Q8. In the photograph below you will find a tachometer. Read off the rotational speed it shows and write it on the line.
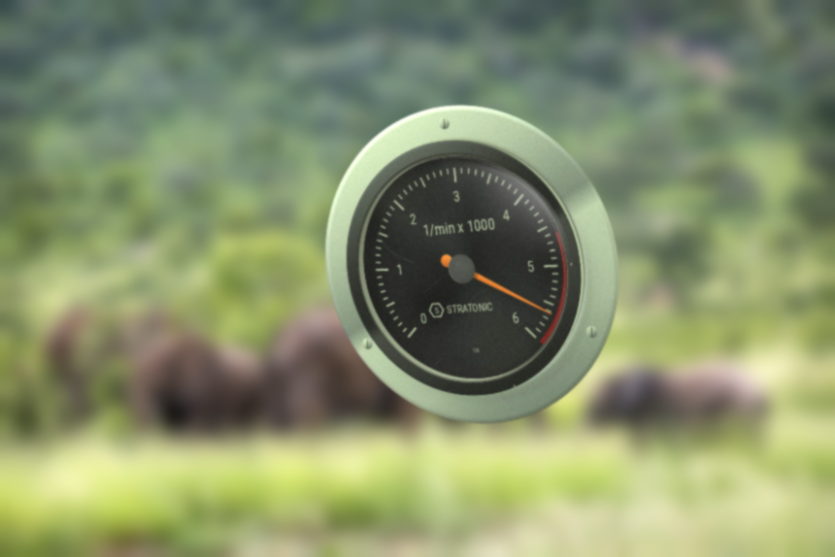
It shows 5600 rpm
